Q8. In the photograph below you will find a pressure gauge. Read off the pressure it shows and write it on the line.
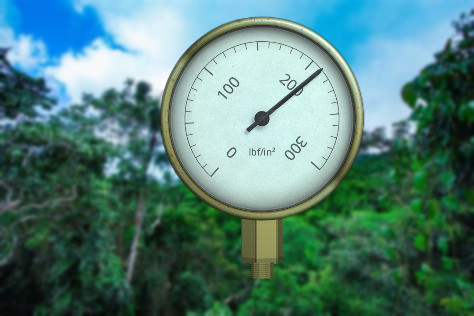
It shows 210 psi
